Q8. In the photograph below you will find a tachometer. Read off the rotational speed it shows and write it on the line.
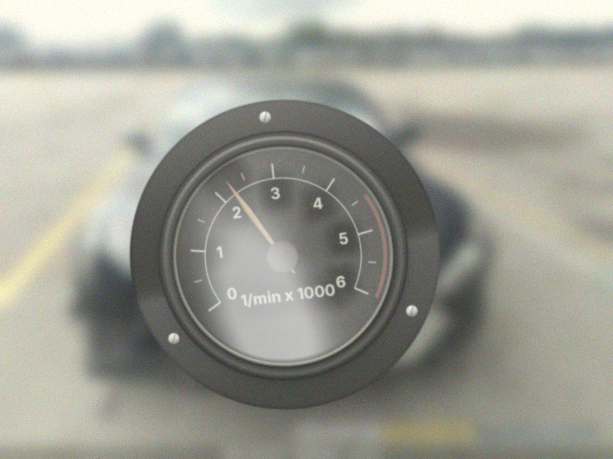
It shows 2250 rpm
